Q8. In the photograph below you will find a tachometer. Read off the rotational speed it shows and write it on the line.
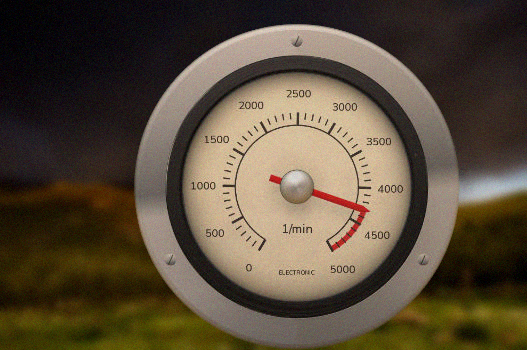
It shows 4300 rpm
